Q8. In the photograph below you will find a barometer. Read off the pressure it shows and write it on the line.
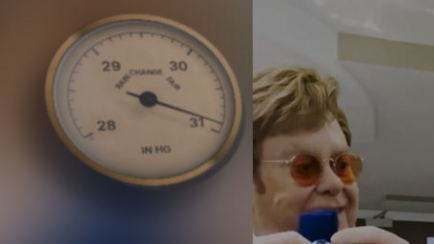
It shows 30.9 inHg
